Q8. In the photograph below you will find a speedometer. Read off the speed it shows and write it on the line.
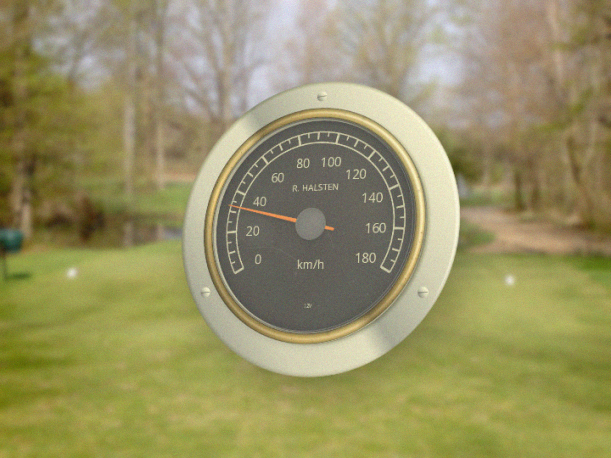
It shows 32.5 km/h
